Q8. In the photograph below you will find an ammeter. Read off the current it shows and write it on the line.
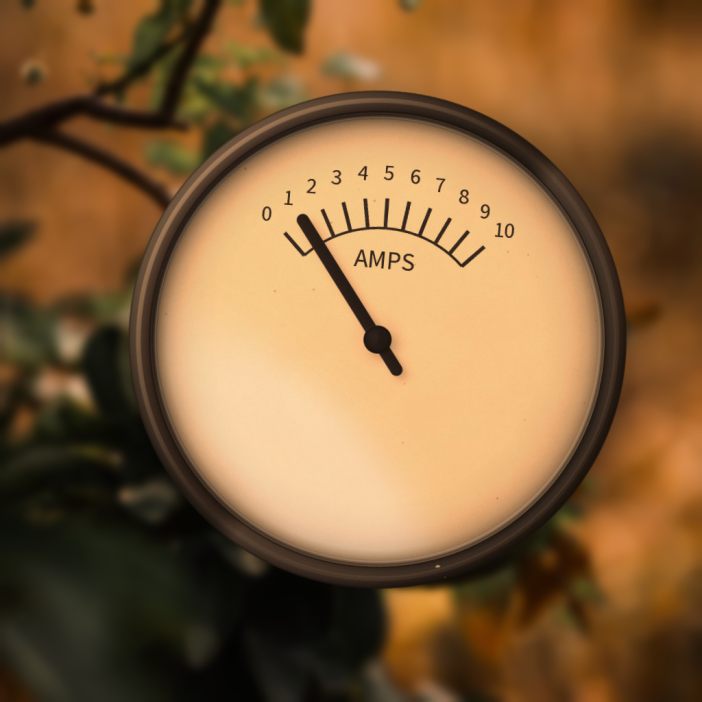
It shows 1 A
